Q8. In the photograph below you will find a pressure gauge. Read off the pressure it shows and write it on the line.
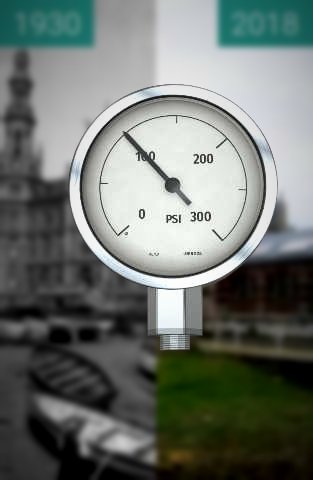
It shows 100 psi
